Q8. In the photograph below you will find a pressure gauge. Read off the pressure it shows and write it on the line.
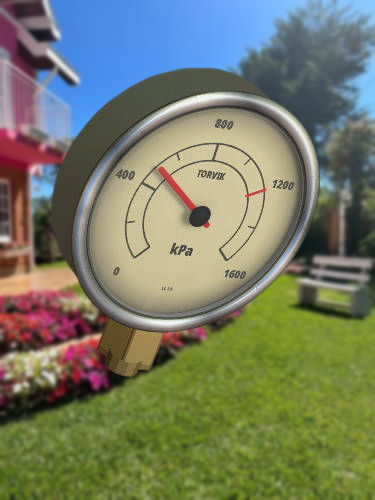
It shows 500 kPa
